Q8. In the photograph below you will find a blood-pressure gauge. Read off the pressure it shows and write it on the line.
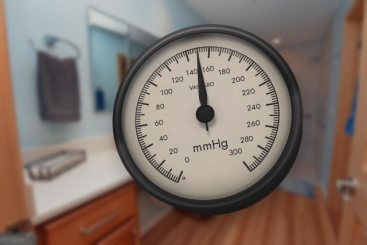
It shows 150 mmHg
